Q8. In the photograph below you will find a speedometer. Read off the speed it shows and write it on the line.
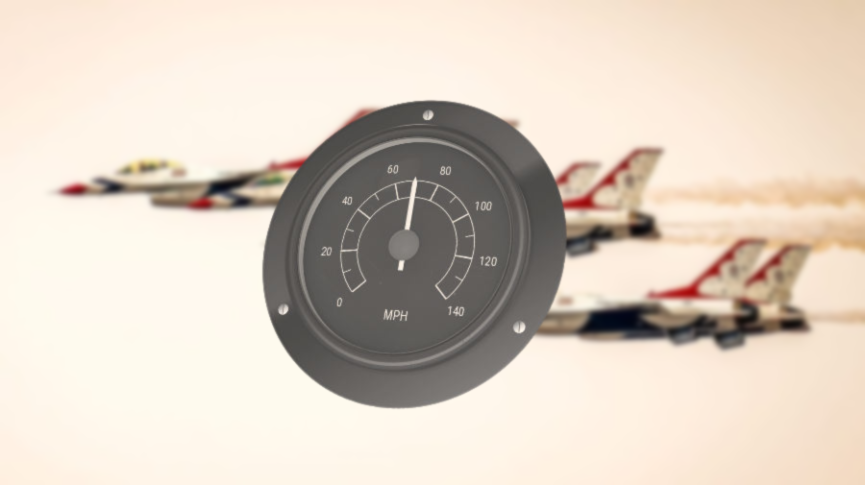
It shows 70 mph
